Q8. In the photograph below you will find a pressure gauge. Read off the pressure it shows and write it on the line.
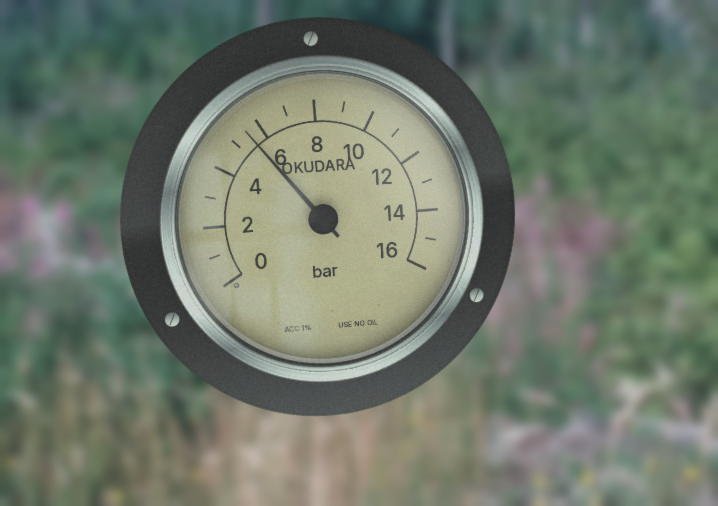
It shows 5.5 bar
